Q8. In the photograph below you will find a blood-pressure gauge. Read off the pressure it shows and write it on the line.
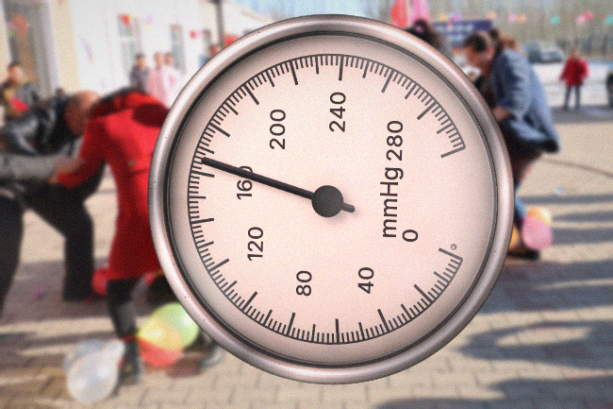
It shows 166 mmHg
